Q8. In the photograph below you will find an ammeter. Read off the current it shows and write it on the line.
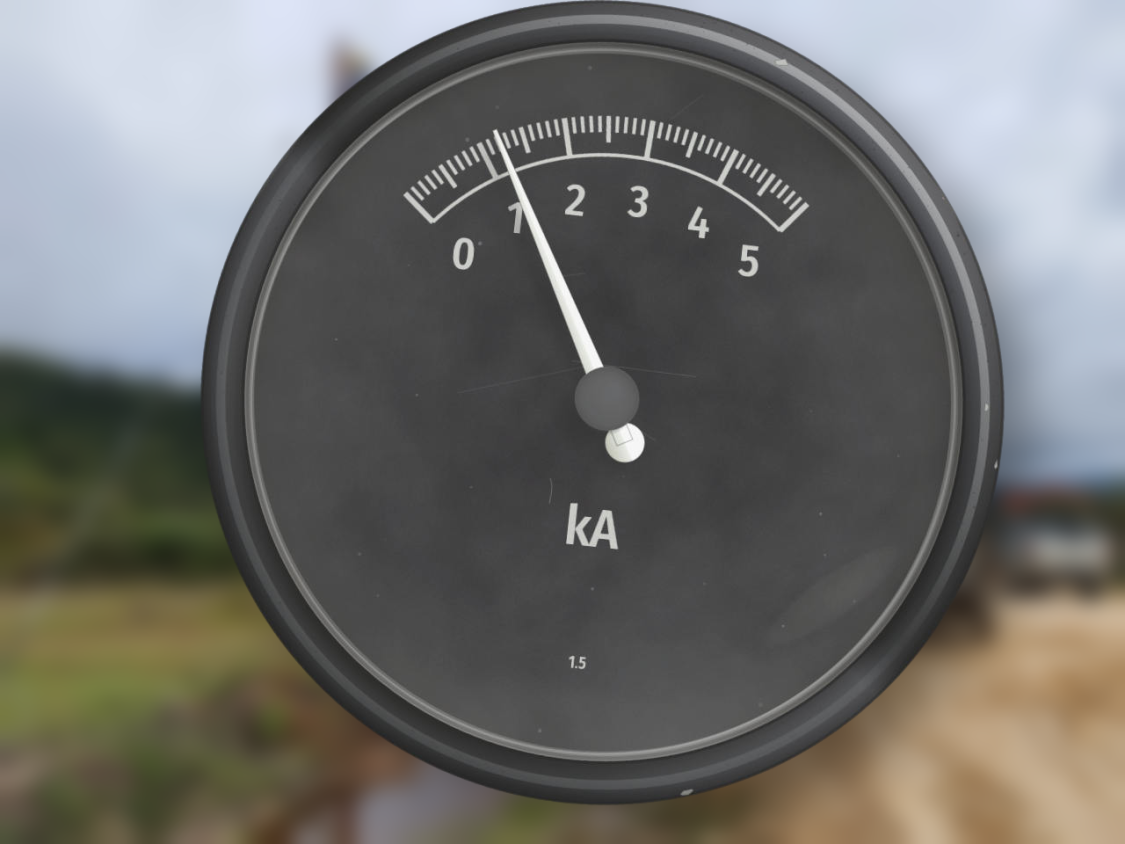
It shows 1.2 kA
